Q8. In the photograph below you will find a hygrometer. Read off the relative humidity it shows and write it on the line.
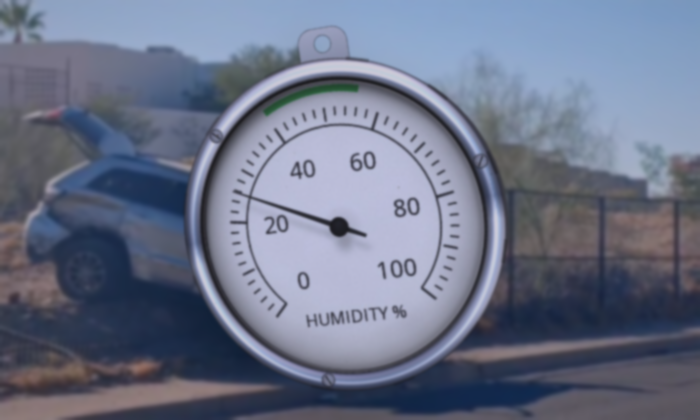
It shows 26 %
